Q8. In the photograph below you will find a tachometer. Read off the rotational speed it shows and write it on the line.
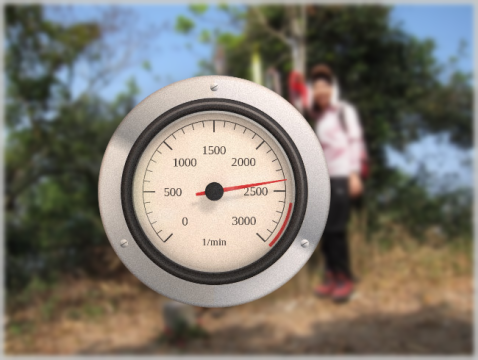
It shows 2400 rpm
